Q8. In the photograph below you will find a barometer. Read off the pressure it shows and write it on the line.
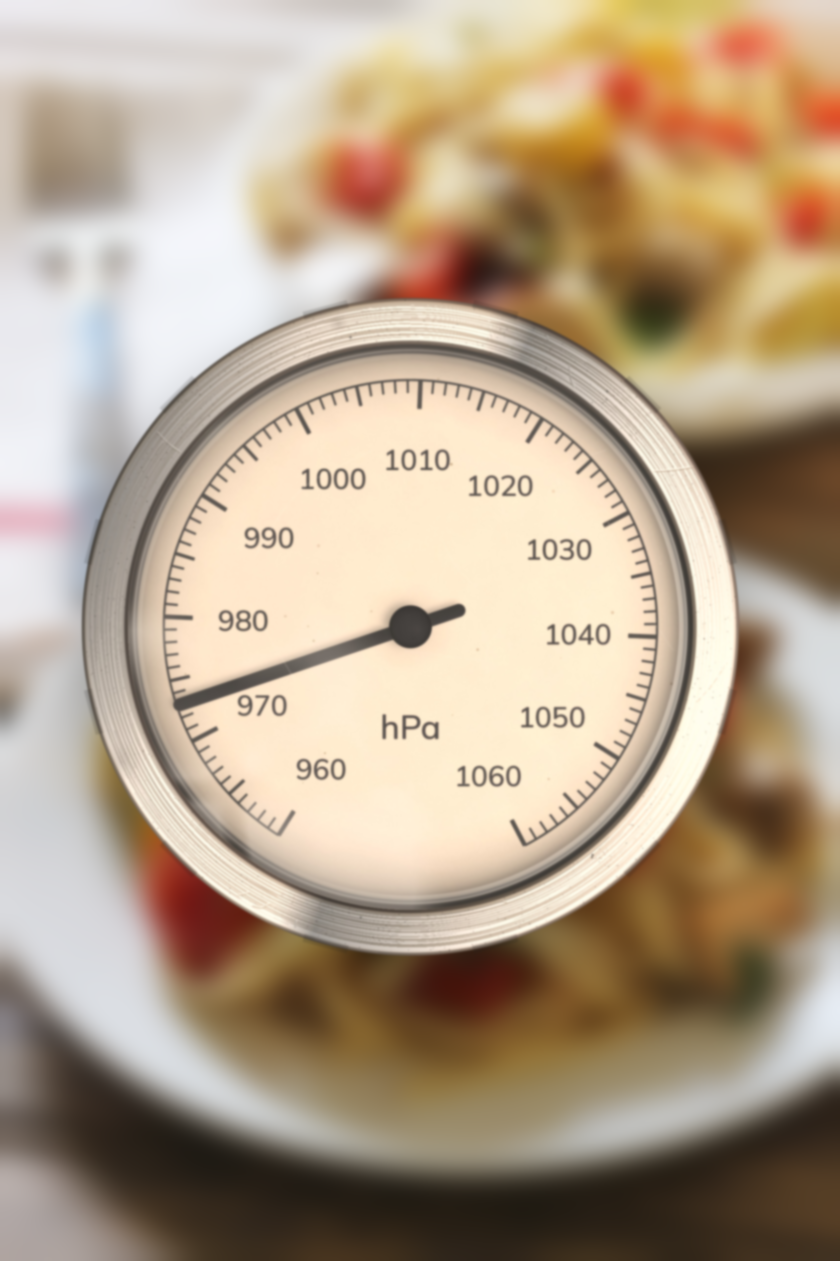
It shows 973 hPa
